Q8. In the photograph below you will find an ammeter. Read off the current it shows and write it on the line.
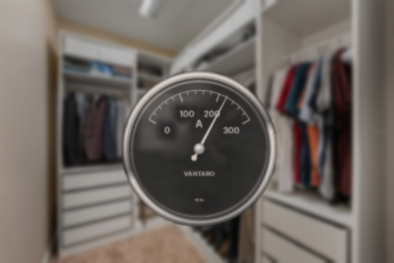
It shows 220 A
